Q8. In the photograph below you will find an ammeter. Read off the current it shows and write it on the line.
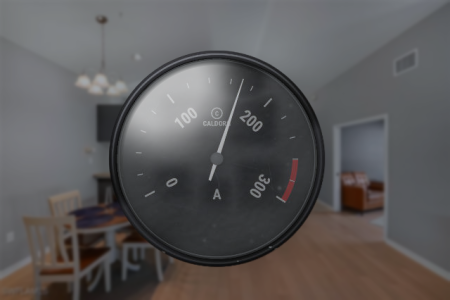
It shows 170 A
